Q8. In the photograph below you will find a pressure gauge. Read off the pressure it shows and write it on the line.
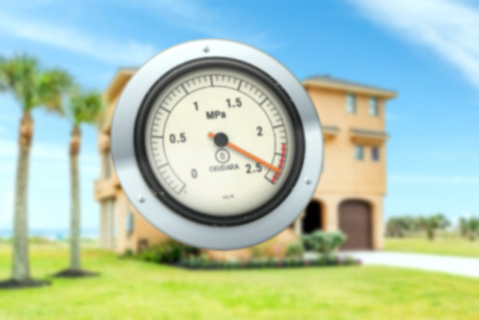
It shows 2.4 MPa
